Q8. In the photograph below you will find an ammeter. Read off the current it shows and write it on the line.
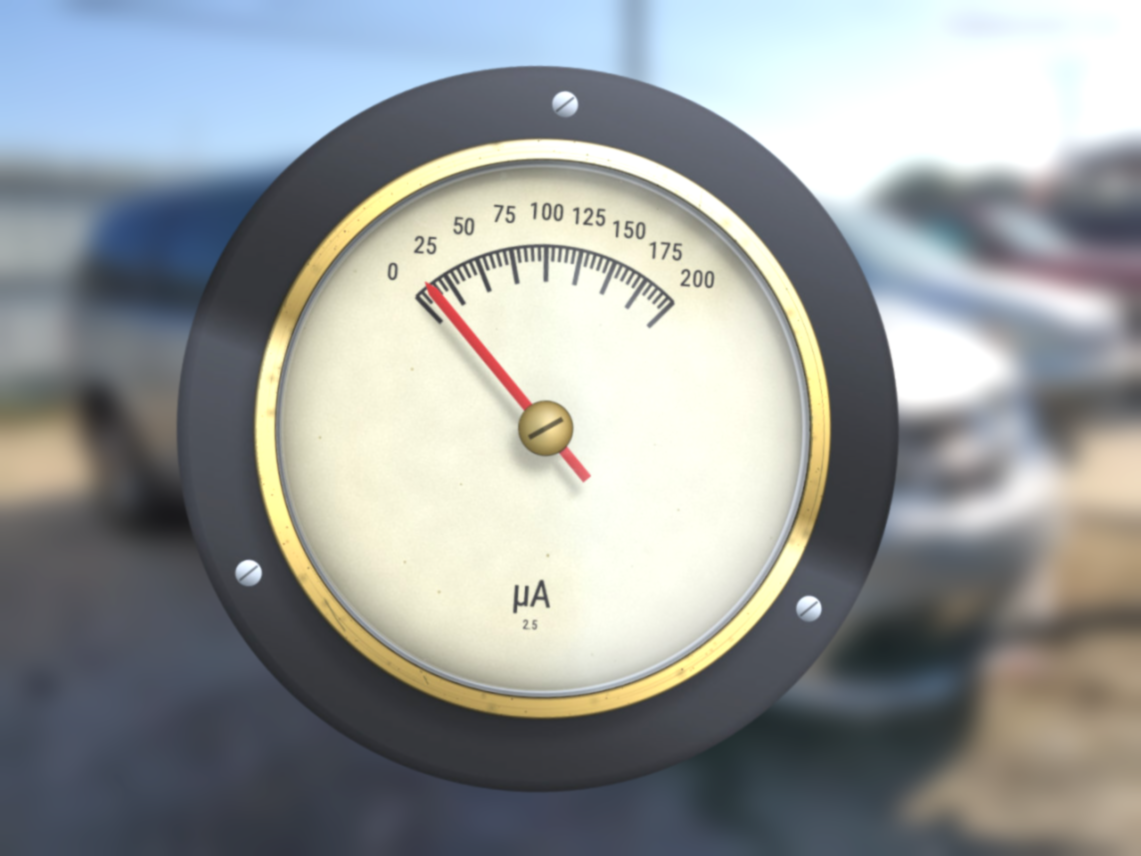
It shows 10 µA
